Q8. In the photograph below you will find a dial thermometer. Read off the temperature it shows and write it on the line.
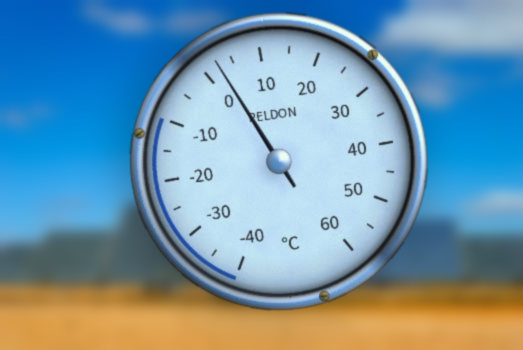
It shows 2.5 °C
